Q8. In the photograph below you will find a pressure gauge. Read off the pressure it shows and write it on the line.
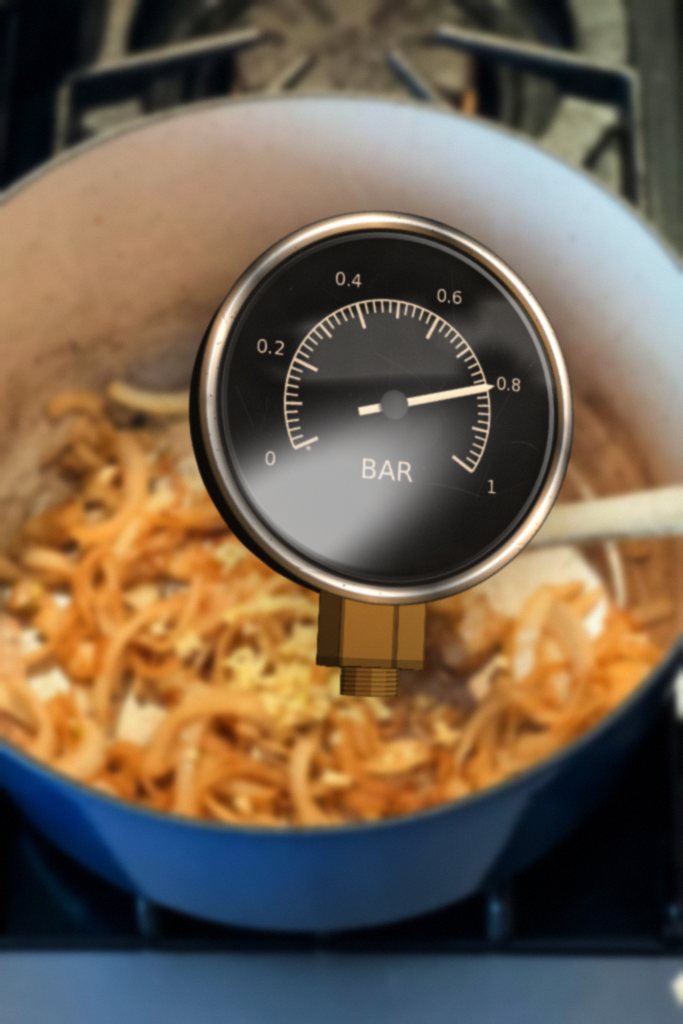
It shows 0.8 bar
